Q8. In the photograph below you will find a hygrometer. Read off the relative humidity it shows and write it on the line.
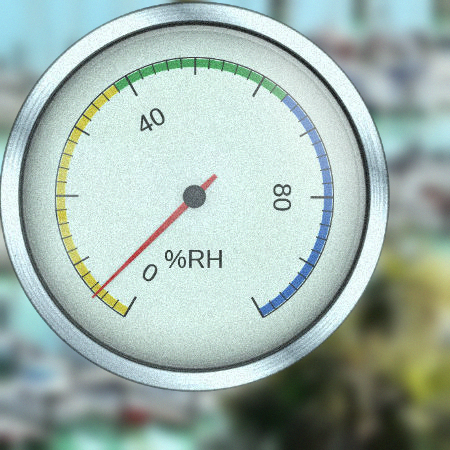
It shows 5 %
